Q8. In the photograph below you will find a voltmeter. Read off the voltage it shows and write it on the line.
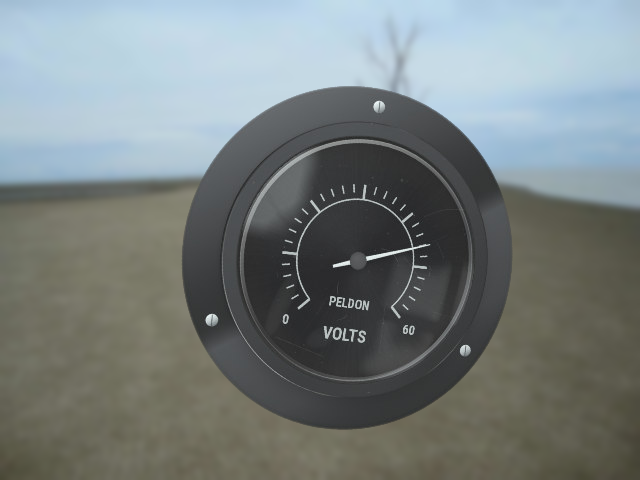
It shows 46 V
